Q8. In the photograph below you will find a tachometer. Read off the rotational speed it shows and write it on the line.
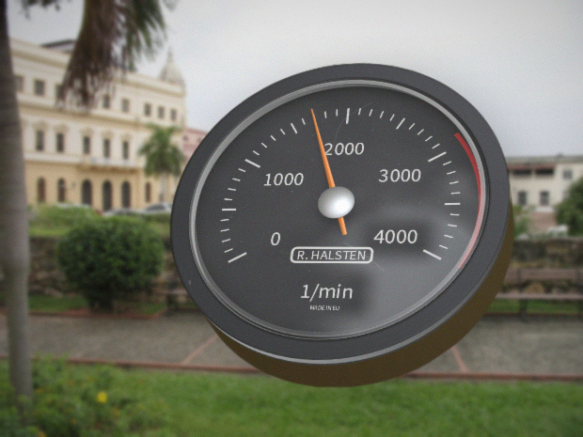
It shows 1700 rpm
